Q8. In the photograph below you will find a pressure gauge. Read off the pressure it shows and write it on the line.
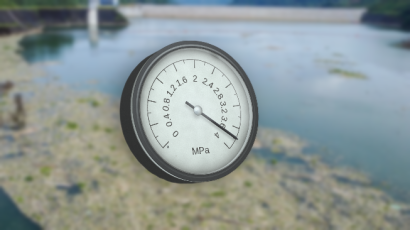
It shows 3.8 MPa
